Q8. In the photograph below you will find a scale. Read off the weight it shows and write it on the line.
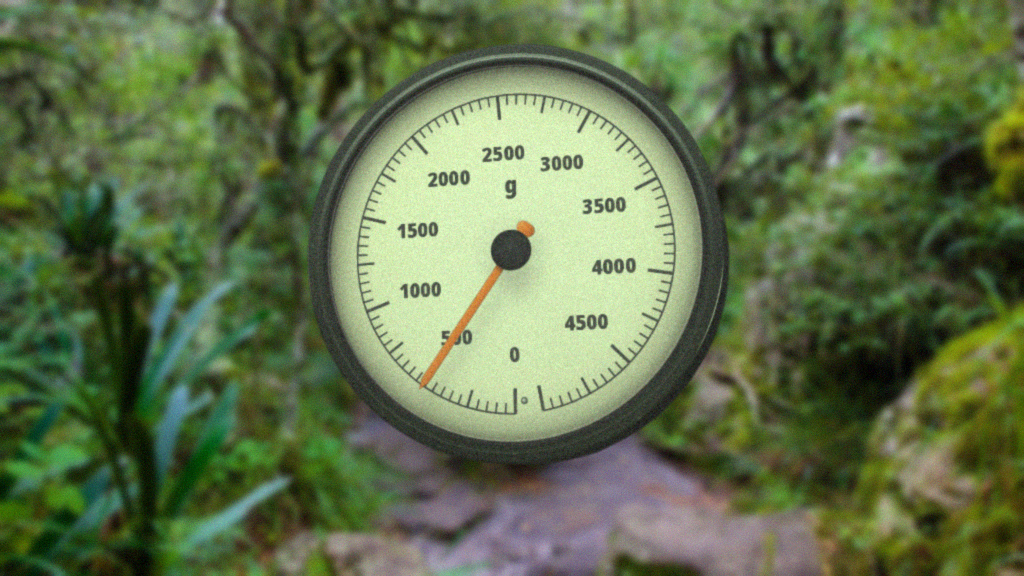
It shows 500 g
